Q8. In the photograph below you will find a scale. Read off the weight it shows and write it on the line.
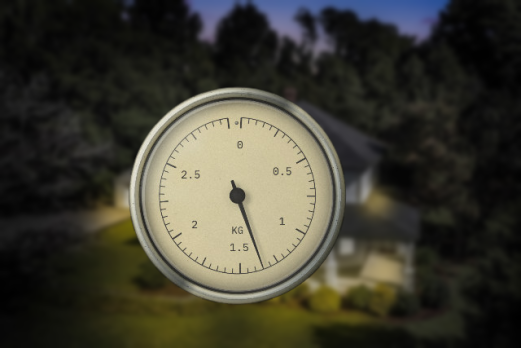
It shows 1.35 kg
